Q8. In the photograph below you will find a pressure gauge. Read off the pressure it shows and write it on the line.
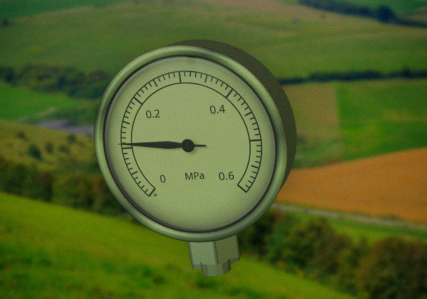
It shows 0.11 MPa
